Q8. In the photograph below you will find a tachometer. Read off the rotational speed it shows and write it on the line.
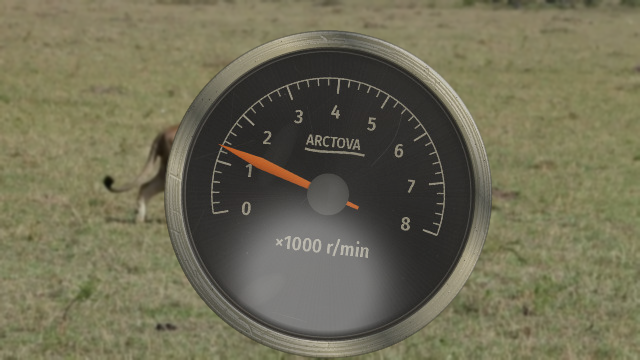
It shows 1300 rpm
